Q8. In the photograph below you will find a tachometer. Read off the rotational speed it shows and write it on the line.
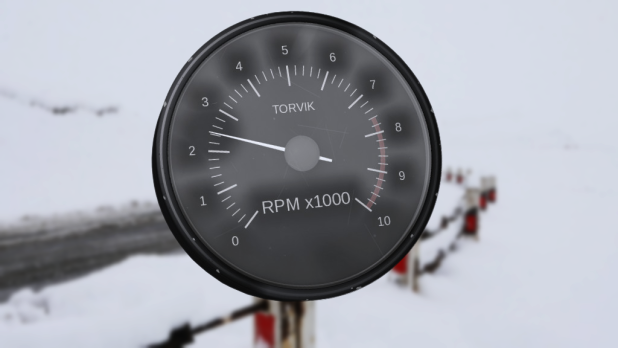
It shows 2400 rpm
